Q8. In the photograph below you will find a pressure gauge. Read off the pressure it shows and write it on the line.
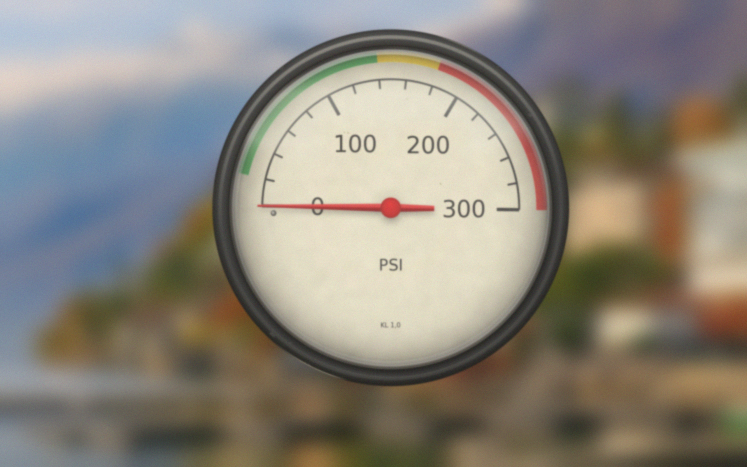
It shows 0 psi
